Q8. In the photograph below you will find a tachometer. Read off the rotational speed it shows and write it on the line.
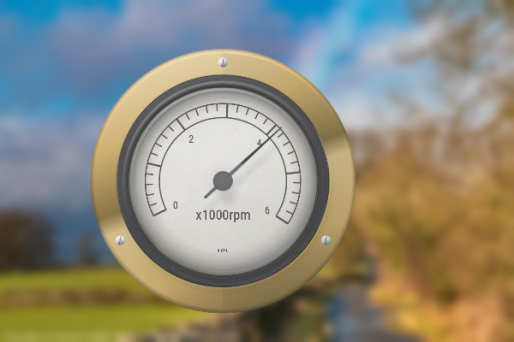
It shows 4100 rpm
